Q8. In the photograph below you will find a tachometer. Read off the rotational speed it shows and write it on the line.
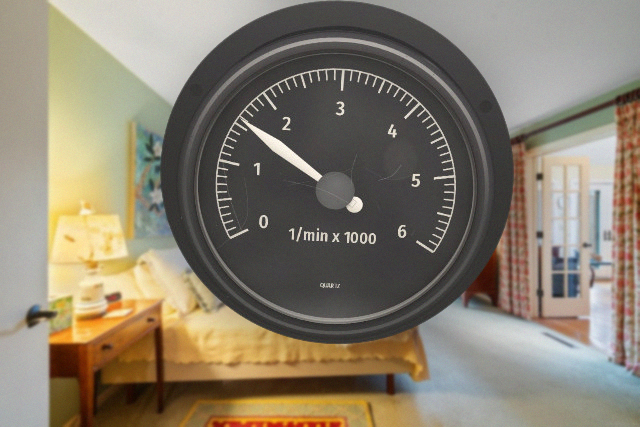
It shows 1600 rpm
